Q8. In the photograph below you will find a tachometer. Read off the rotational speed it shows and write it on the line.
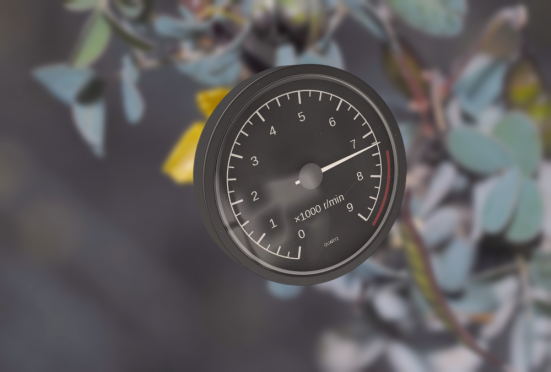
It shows 7250 rpm
